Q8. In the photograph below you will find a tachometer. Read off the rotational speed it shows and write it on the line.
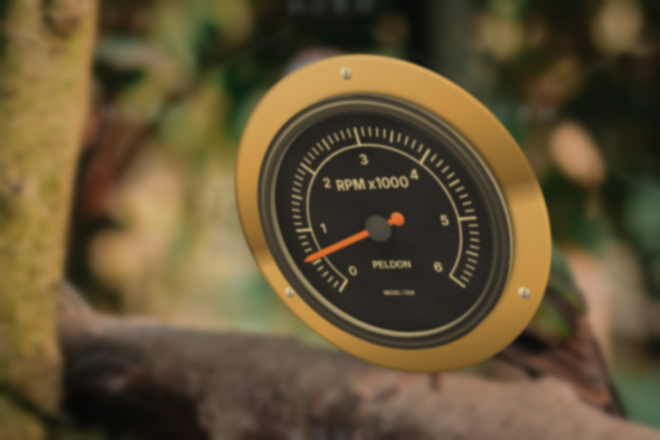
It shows 600 rpm
